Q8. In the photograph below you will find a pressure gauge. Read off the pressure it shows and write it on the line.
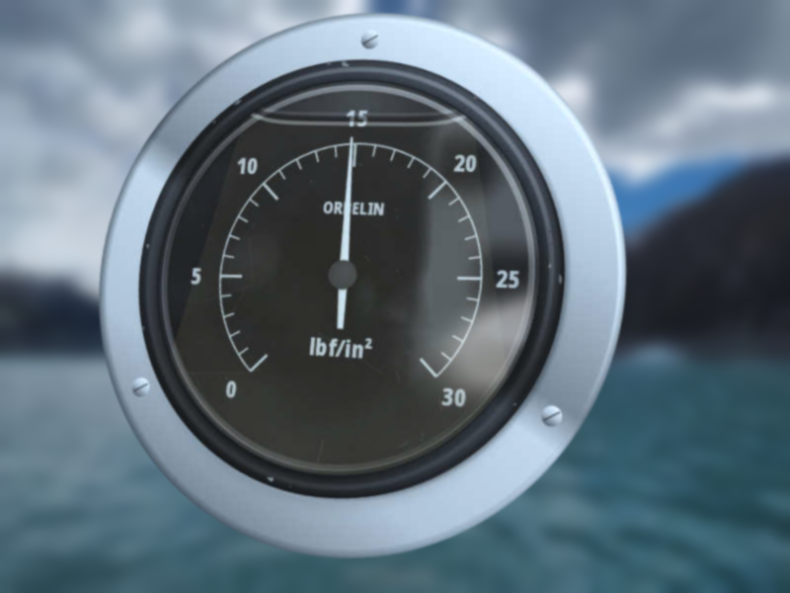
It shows 15 psi
